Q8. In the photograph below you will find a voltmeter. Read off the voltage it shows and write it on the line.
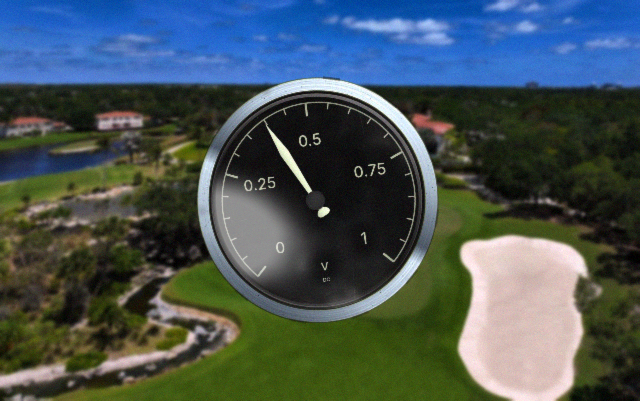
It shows 0.4 V
